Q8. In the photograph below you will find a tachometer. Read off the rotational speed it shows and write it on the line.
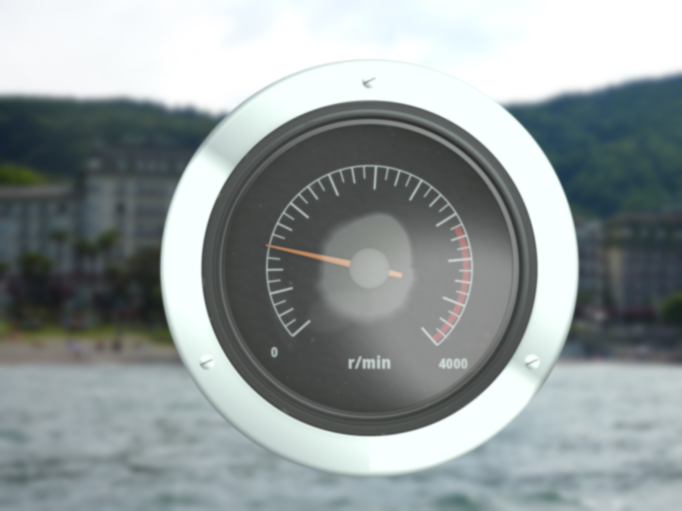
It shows 800 rpm
